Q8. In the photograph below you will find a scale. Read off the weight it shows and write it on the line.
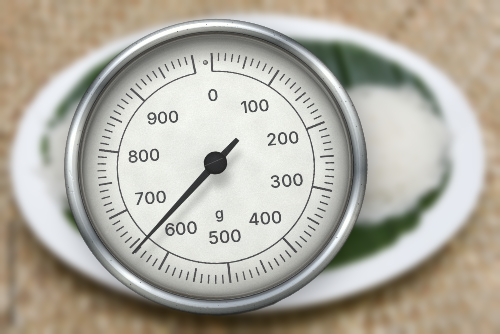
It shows 640 g
